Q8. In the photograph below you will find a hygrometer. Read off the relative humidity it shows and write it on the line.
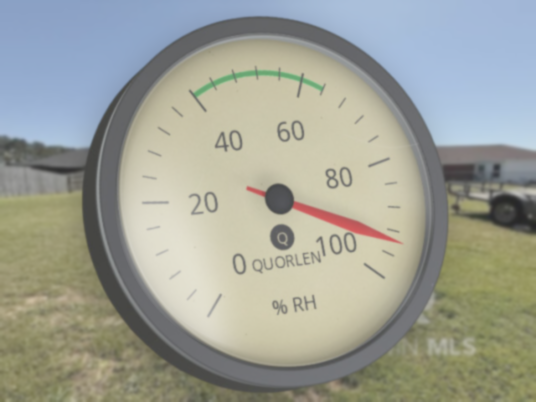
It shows 94 %
